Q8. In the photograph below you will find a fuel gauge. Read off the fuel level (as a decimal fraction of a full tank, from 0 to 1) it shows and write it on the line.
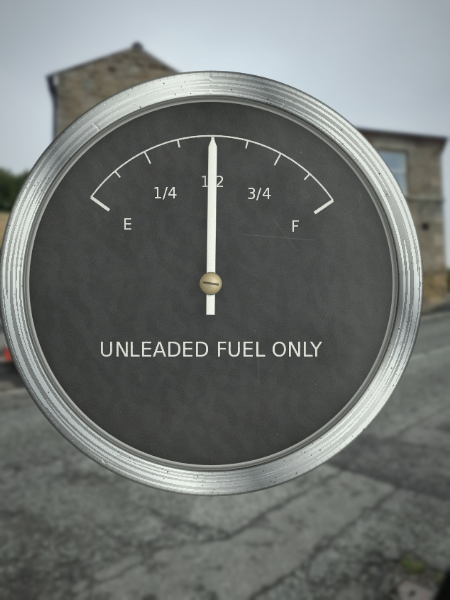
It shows 0.5
